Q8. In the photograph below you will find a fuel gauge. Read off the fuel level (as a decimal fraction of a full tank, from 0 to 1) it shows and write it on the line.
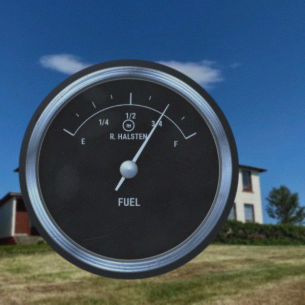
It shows 0.75
